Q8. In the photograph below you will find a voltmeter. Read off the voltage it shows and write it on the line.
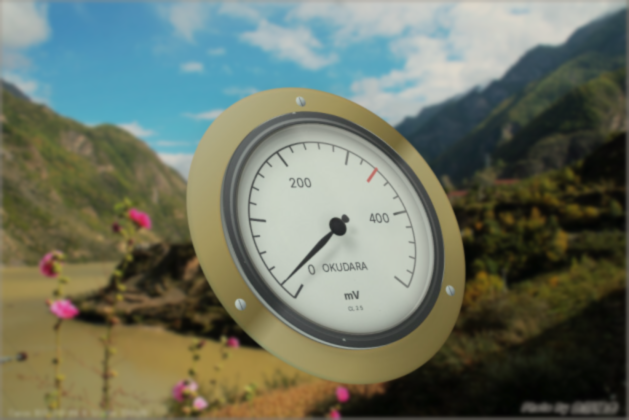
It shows 20 mV
